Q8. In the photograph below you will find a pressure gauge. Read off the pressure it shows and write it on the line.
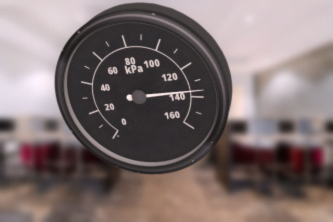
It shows 135 kPa
